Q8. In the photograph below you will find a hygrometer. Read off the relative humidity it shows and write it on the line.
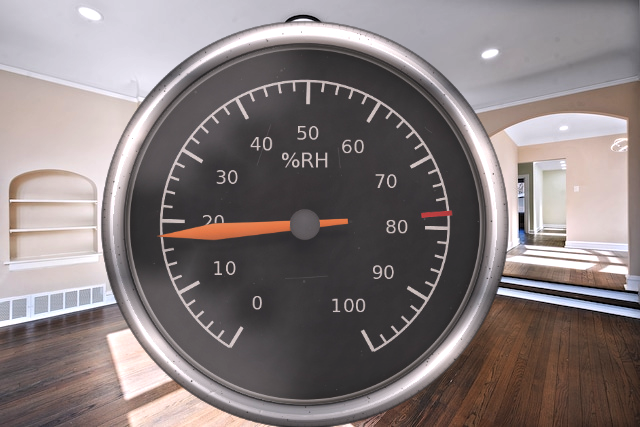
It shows 18 %
